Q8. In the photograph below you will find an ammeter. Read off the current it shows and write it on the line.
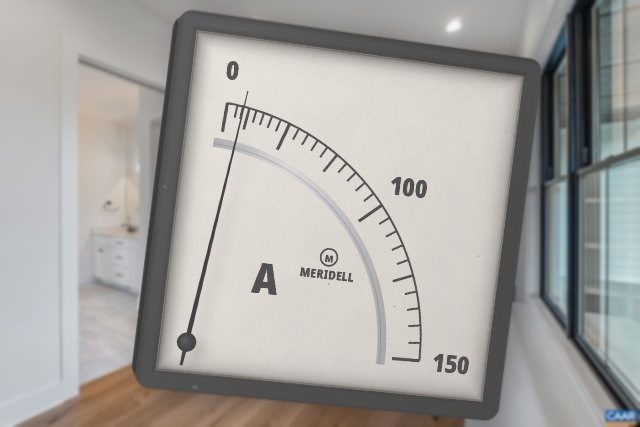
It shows 20 A
